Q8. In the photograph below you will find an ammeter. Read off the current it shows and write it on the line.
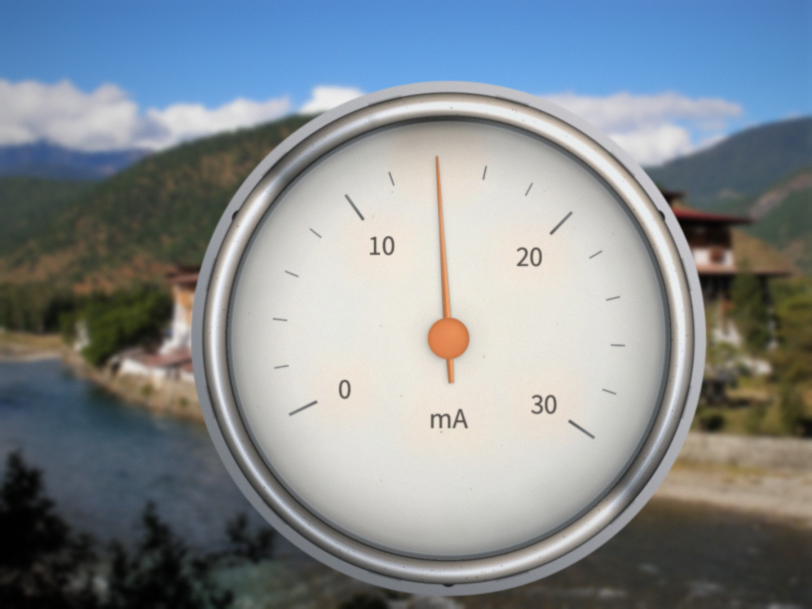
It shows 14 mA
